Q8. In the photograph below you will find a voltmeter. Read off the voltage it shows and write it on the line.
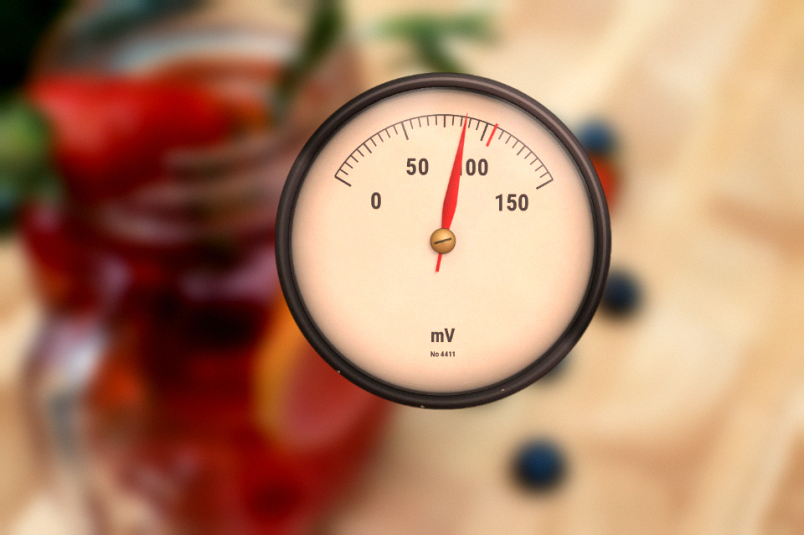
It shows 87.5 mV
